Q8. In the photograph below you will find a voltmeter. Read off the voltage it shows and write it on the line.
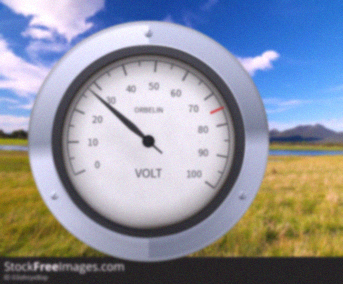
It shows 27.5 V
